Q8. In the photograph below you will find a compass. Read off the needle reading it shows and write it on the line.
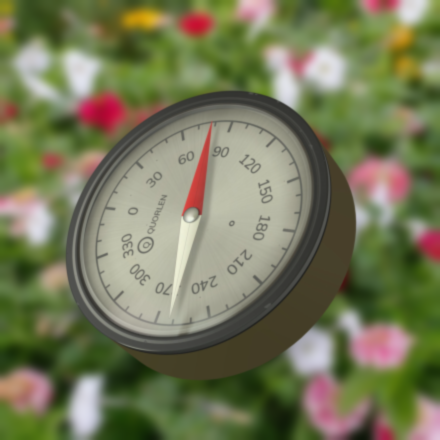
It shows 80 °
